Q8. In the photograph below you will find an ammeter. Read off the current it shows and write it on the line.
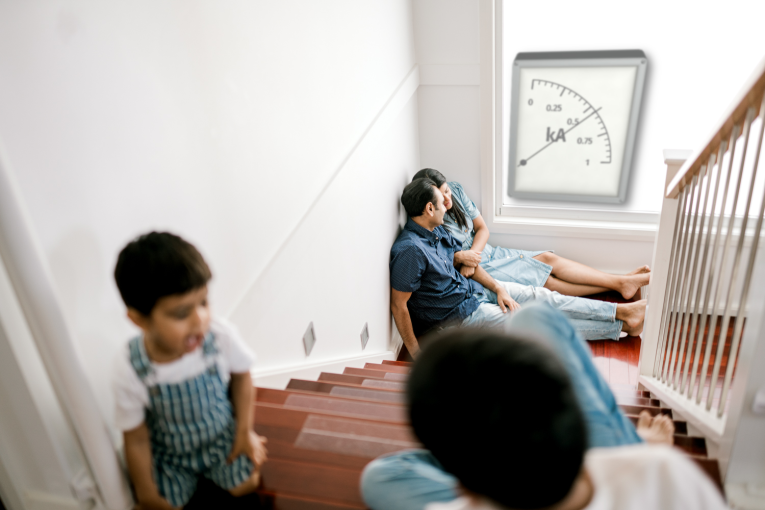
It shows 0.55 kA
